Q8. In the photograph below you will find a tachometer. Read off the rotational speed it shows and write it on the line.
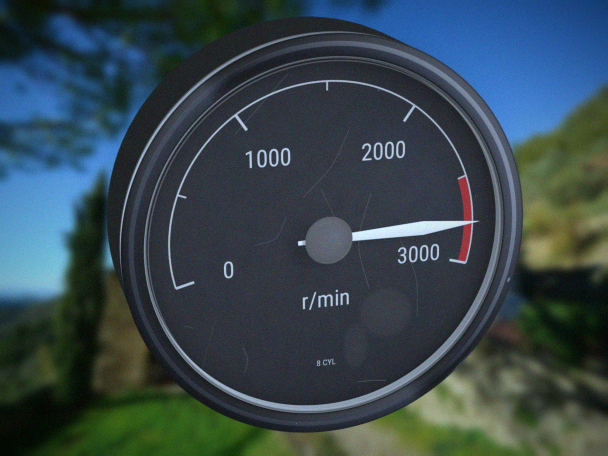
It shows 2750 rpm
